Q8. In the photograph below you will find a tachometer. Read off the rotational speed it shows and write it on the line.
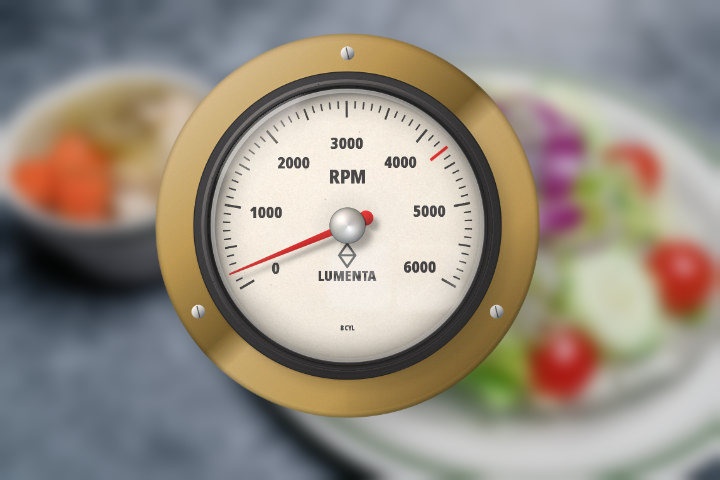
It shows 200 rpm
